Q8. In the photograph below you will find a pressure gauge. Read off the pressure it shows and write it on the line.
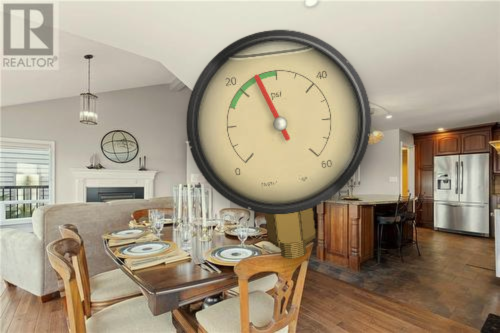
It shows 25 psi
